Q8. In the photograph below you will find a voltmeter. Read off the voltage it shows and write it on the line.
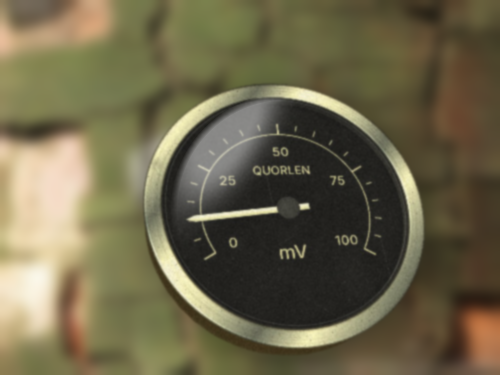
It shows 10 mV
